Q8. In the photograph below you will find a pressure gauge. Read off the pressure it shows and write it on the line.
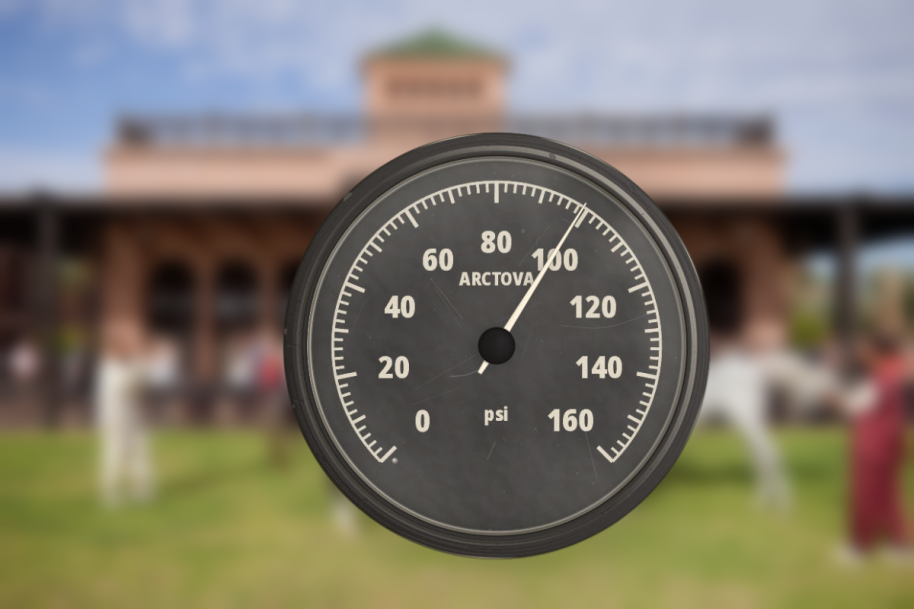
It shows 99 psi
